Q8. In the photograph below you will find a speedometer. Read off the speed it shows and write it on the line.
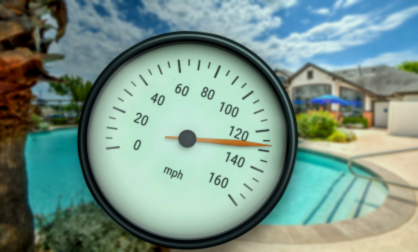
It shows 127.5 mph
